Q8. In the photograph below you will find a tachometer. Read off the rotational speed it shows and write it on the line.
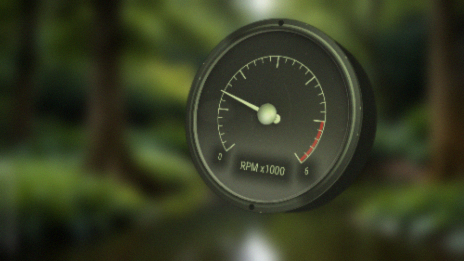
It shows 1400 rpm
